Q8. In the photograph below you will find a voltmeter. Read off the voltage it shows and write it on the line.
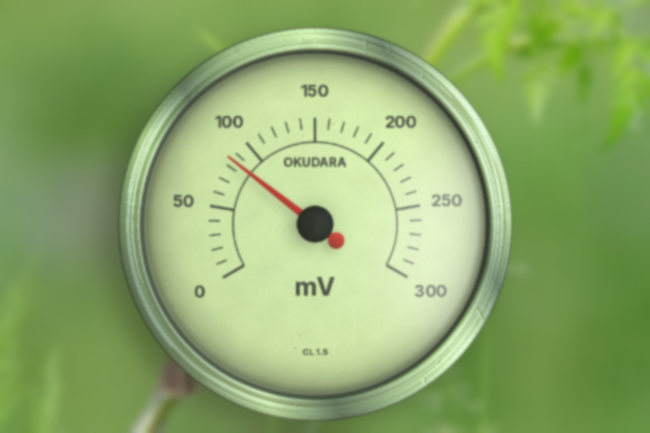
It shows 85 mV
